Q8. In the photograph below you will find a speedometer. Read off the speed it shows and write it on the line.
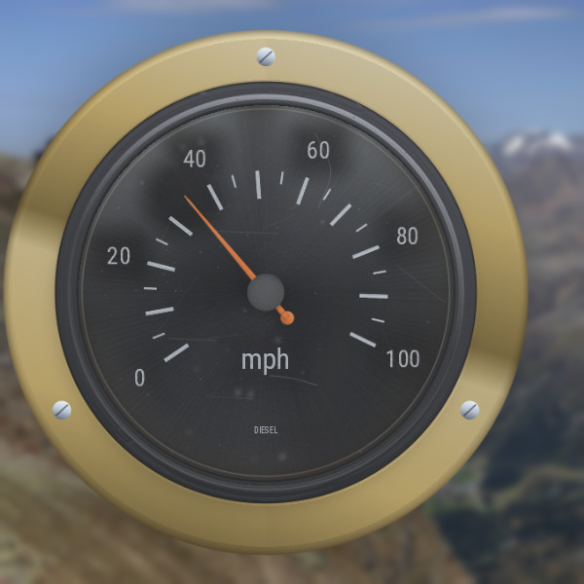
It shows 35 mph
